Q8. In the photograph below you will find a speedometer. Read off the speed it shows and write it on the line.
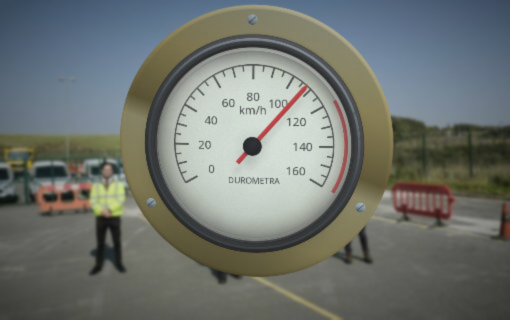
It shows 107.5 km/h
